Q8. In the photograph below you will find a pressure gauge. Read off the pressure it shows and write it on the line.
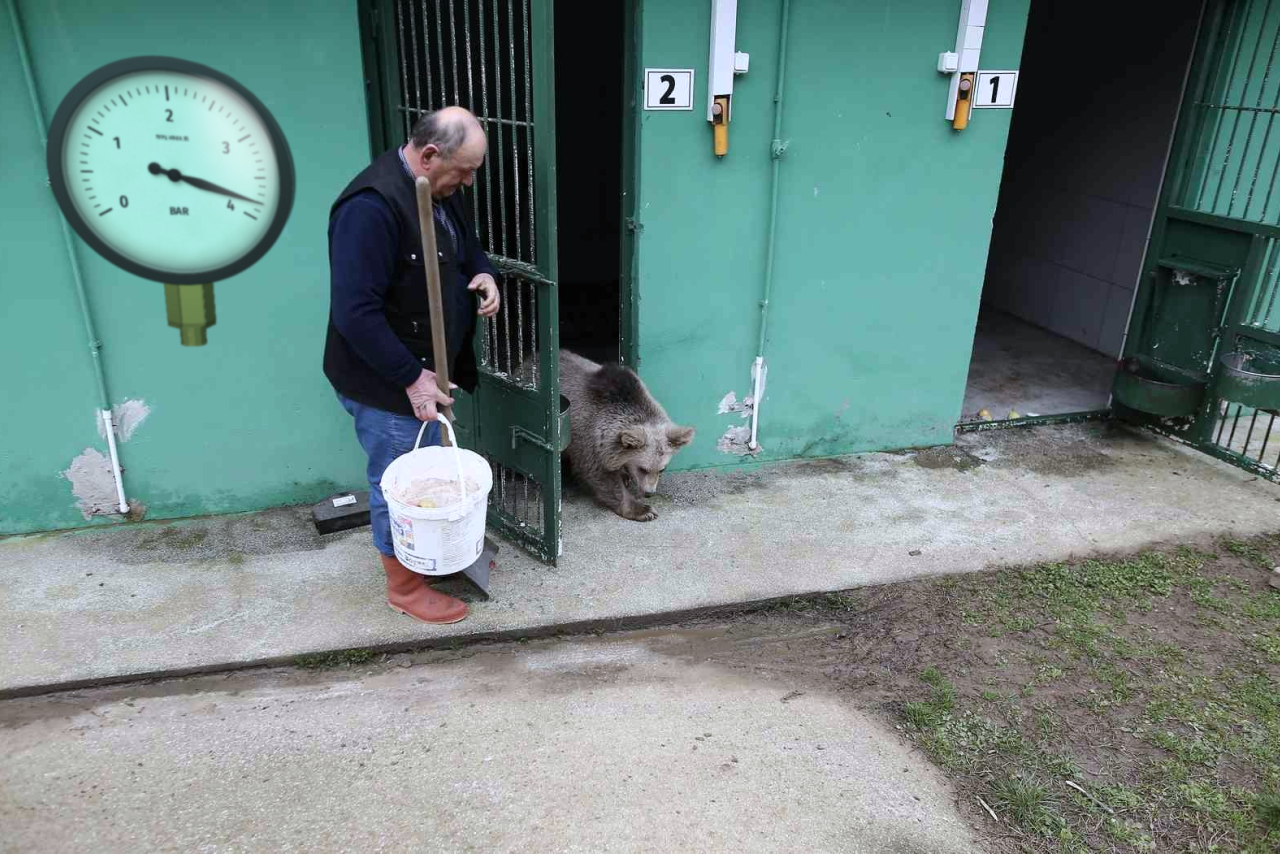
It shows 3.8 bar
